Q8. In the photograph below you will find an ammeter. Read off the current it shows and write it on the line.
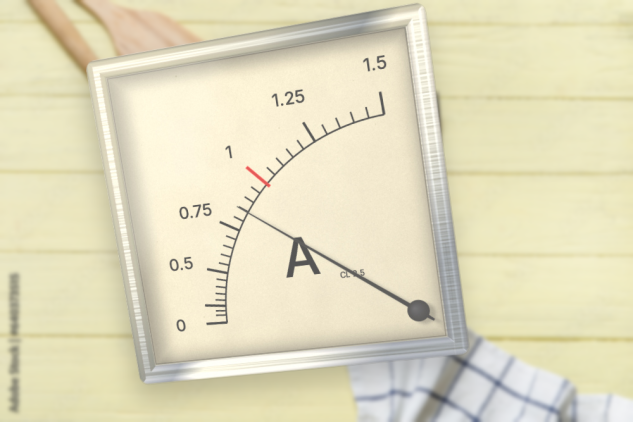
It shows 0.85 A
